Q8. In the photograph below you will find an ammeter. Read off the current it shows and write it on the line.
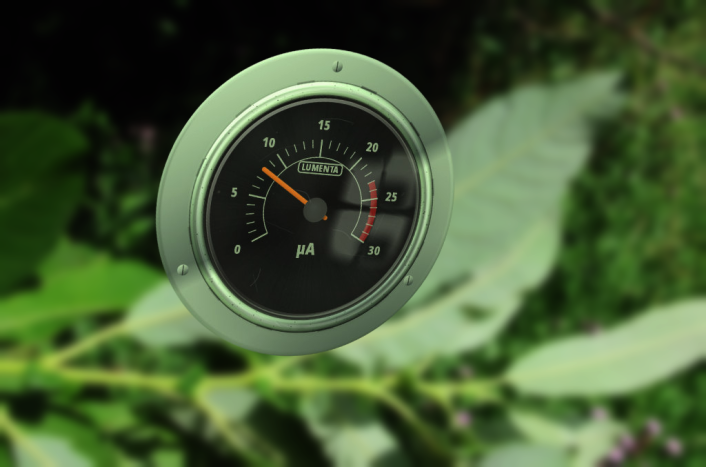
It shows 8 µA
